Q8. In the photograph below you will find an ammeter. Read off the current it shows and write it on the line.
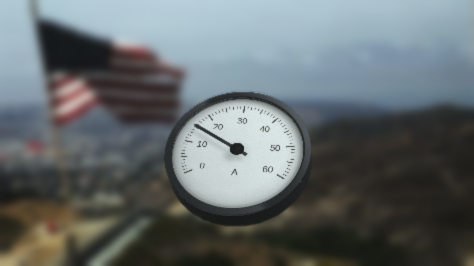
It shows 15 A
